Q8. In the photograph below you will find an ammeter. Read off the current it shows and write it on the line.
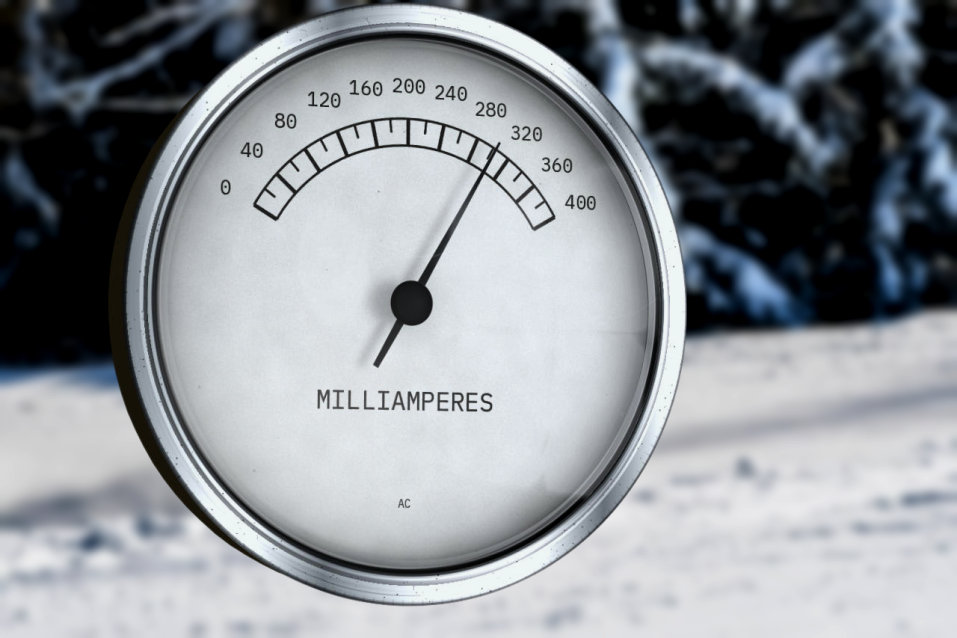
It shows 300 mA
